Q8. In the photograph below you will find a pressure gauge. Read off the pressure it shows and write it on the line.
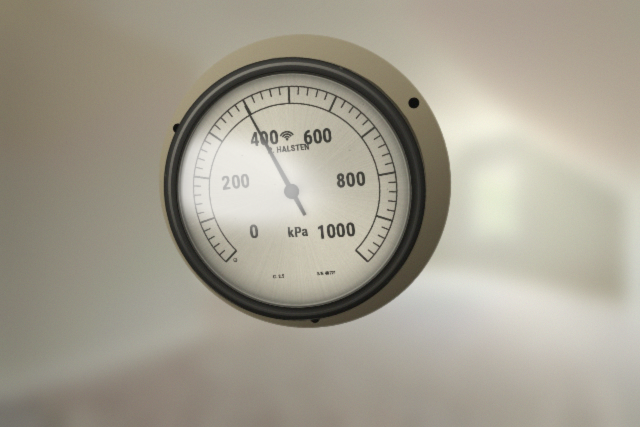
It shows 400 kPa
